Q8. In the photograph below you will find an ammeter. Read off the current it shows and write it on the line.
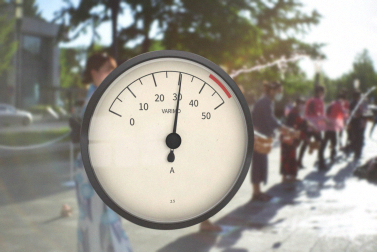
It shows 30 A
